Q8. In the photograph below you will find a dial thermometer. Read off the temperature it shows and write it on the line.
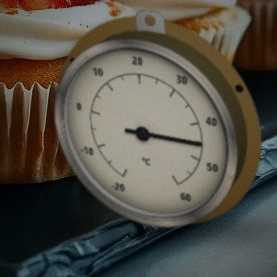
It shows 45 °C
